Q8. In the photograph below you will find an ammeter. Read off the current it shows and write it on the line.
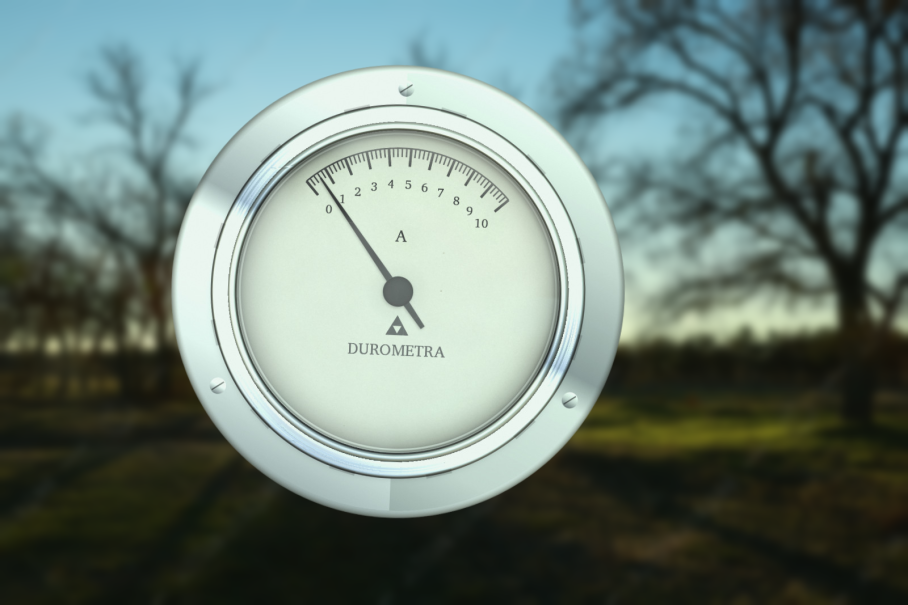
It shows 0.6 A
